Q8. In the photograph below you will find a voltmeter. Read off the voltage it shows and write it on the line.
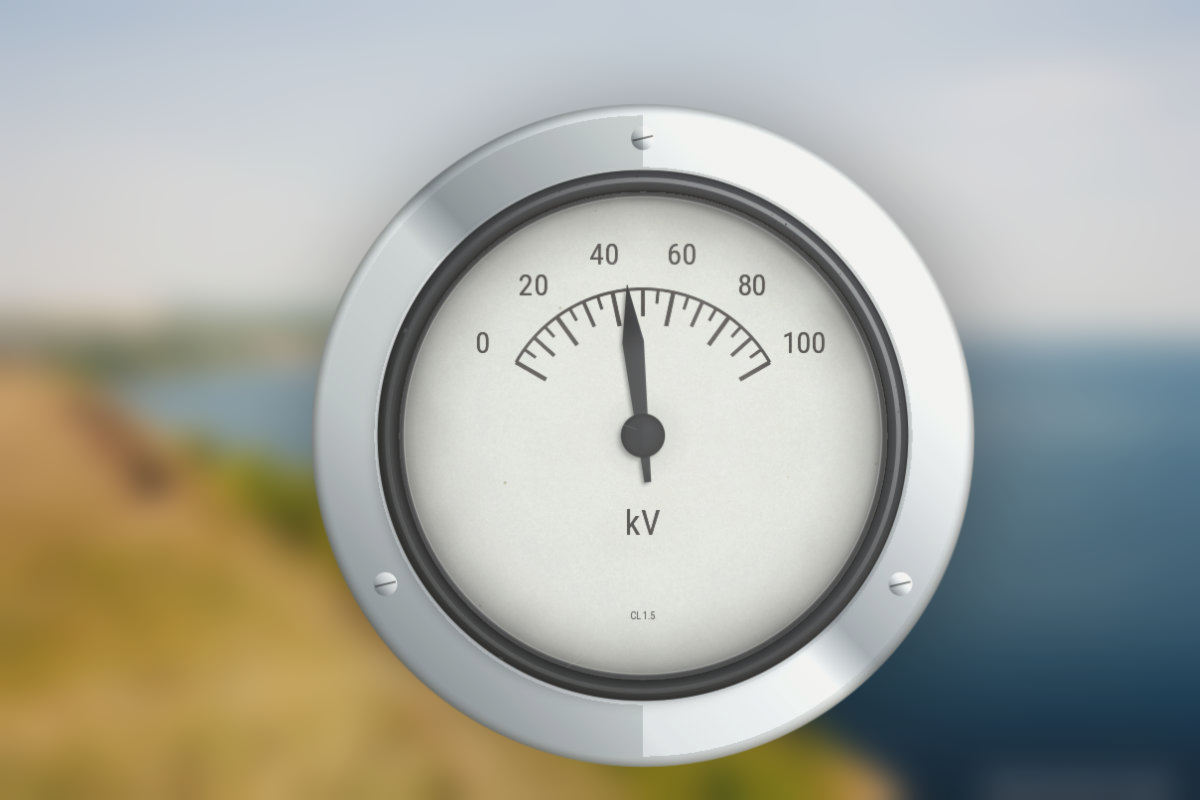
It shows 45 kV
